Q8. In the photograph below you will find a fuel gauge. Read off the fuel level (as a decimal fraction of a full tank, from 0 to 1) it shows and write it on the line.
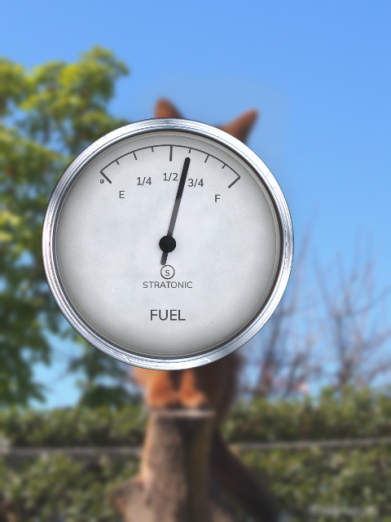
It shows 0.625
